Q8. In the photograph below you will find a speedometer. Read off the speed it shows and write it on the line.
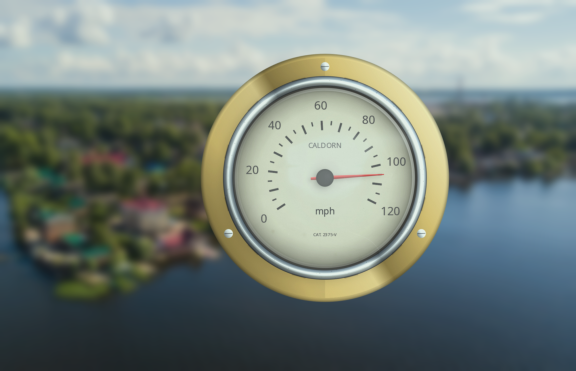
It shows 105 mph
